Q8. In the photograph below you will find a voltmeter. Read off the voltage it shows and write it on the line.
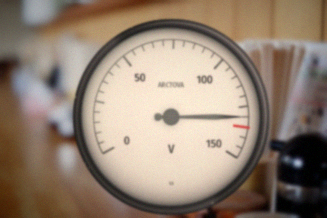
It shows 130 V
